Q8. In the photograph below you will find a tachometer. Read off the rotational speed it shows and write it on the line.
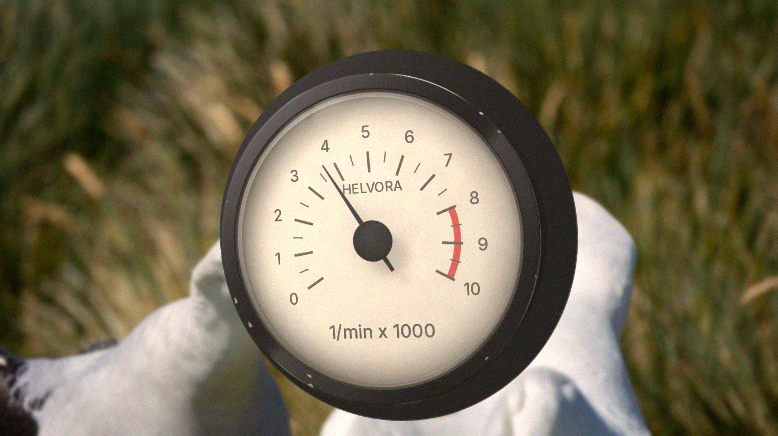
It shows 3750 rpm
